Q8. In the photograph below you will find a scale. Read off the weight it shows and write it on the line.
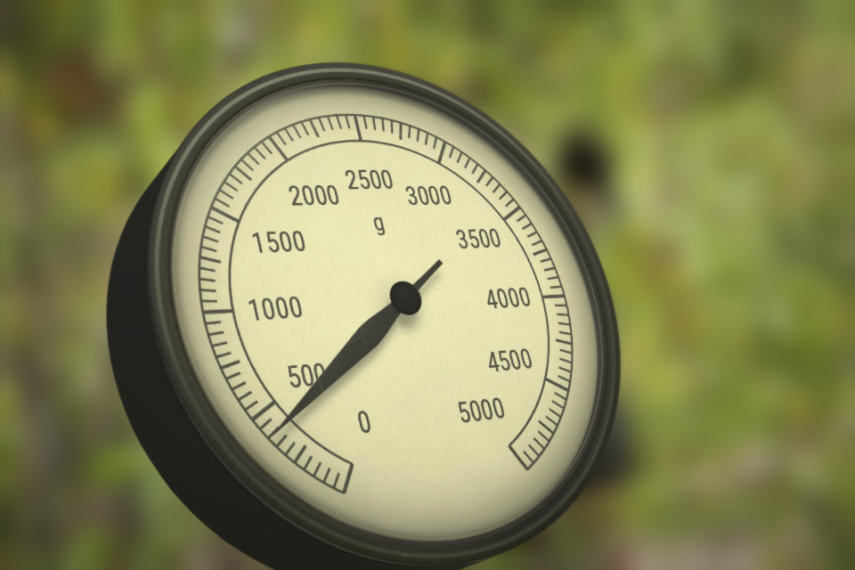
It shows 400 g
